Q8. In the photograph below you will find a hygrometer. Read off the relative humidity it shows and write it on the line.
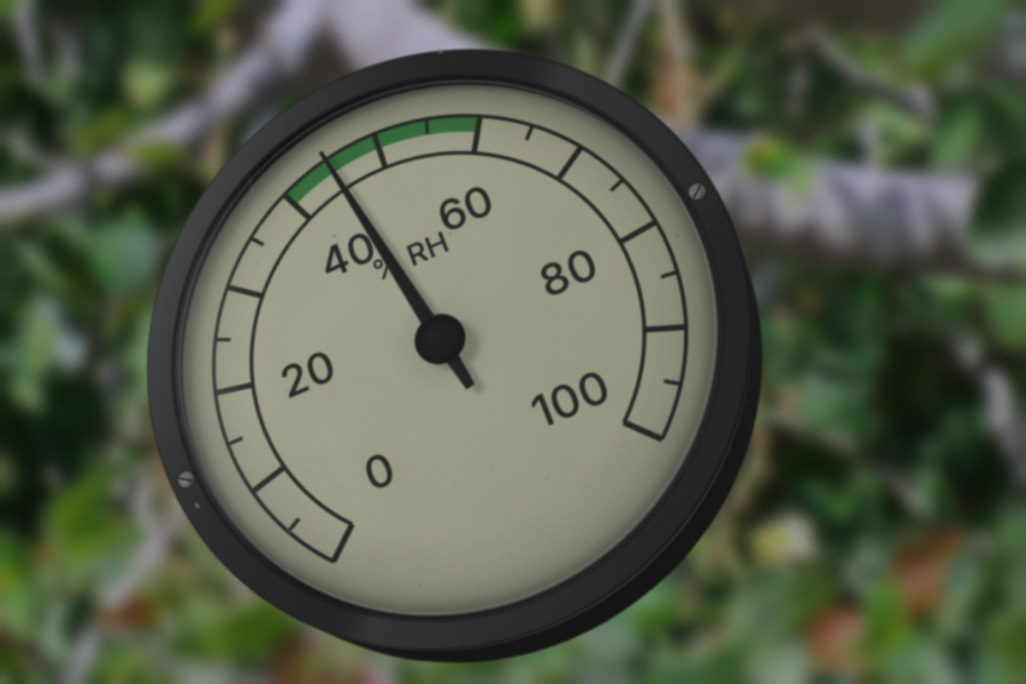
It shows 45 %
